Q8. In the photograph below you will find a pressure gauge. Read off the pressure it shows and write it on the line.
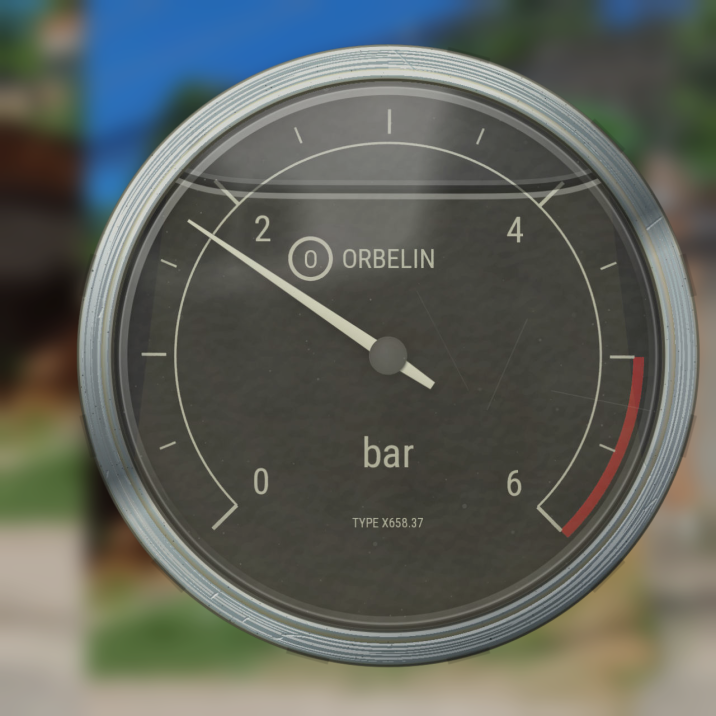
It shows 1.75 bar
